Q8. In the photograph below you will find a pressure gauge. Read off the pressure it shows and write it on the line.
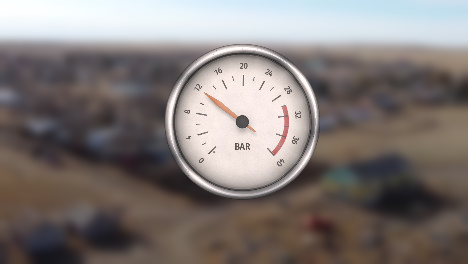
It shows 12 bar
